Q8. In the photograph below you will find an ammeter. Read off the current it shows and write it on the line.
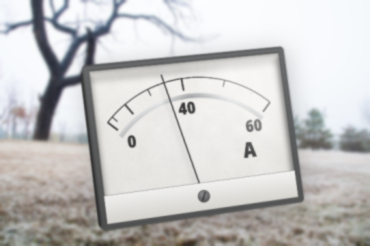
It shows 35 A
